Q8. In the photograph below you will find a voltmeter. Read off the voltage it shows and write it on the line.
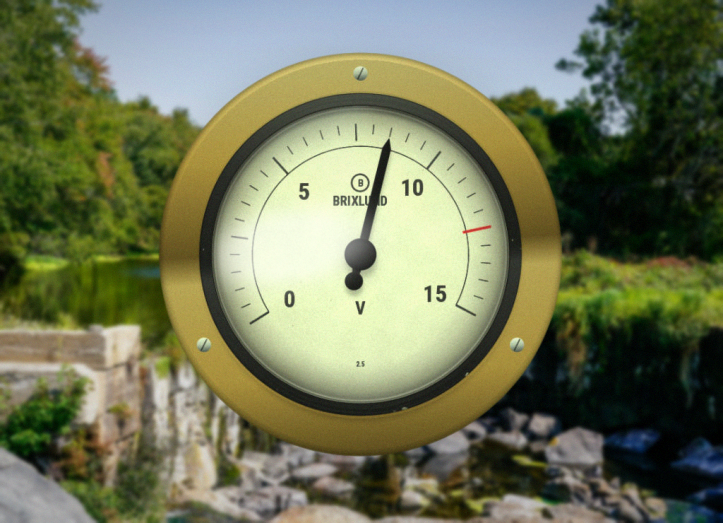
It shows 8.5 V
